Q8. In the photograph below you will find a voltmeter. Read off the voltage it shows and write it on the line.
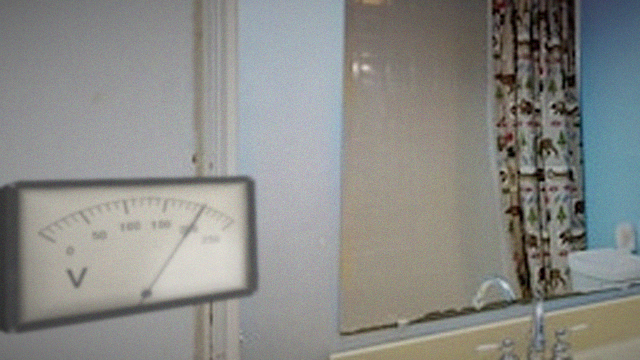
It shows 200 V
